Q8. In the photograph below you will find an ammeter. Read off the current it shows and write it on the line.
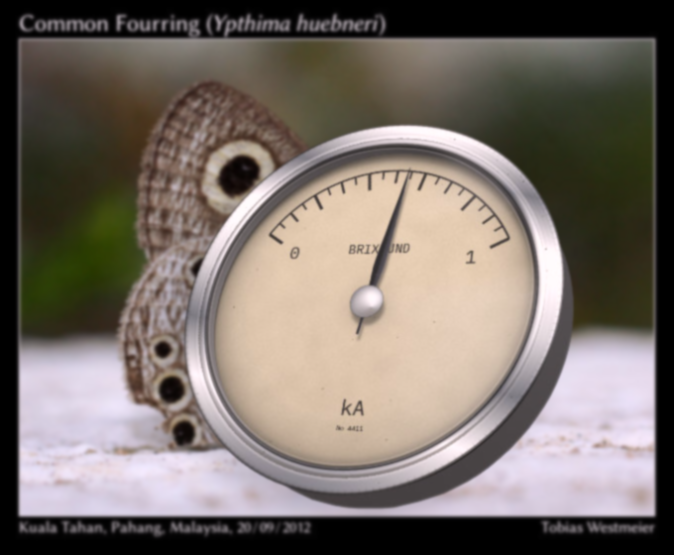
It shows 0.55 kA
